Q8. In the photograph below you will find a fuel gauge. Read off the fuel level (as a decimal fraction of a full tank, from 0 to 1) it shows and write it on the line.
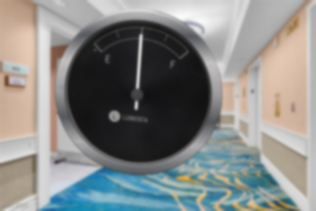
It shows 0.5
